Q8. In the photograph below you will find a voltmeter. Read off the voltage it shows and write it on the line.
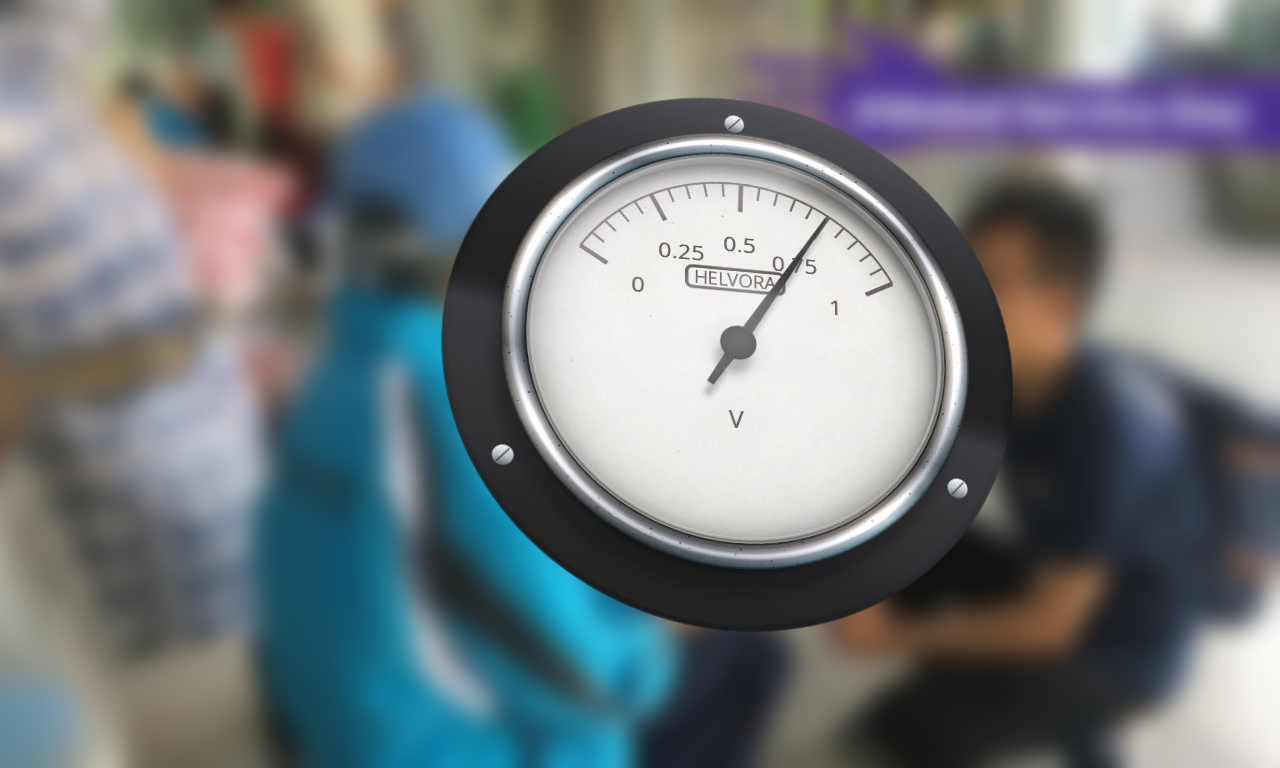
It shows 0.75 V
